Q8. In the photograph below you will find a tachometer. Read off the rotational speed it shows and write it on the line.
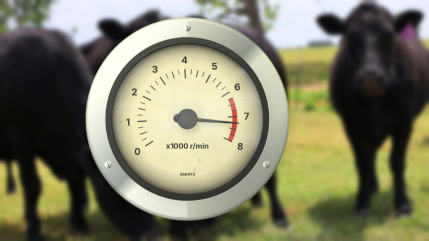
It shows 7250 rpm
